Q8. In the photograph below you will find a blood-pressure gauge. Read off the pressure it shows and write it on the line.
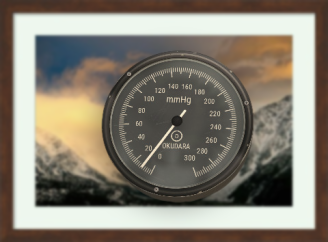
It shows 10 mmHg
